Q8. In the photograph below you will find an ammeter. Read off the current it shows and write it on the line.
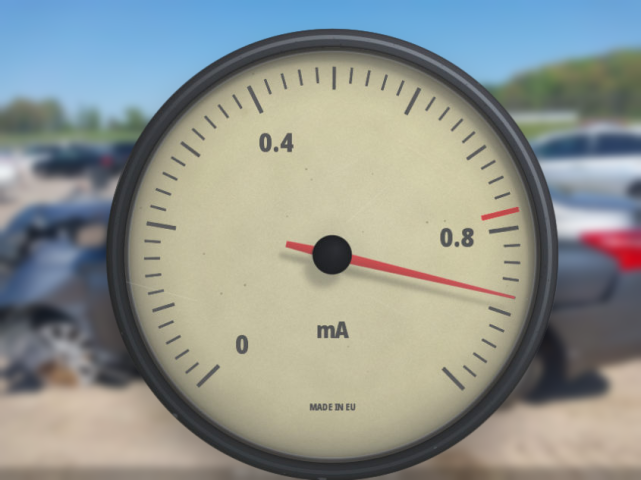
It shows 0.88 mA
